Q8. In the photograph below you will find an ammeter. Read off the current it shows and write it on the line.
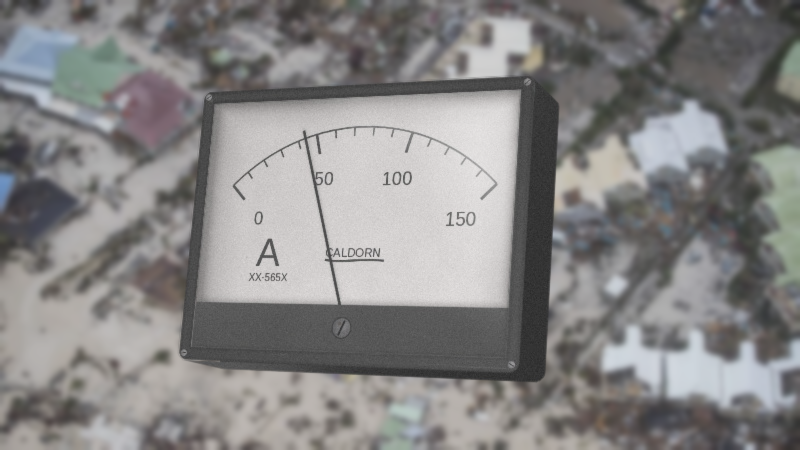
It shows 45 A
